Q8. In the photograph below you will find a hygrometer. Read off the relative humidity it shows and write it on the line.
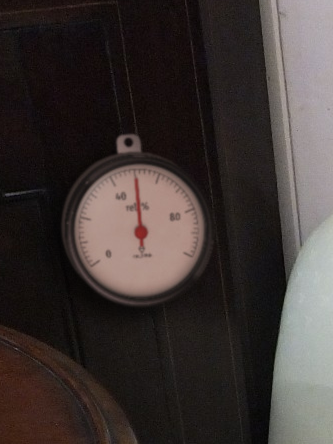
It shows 50 %
